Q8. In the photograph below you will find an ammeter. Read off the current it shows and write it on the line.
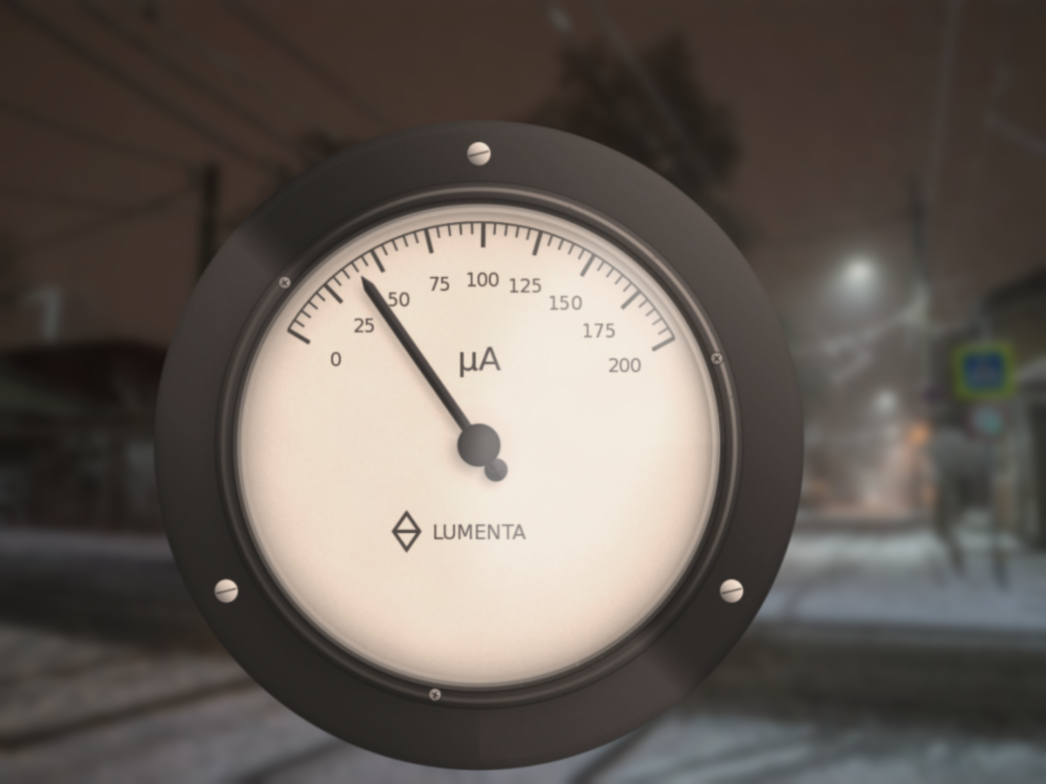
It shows 40 µA
